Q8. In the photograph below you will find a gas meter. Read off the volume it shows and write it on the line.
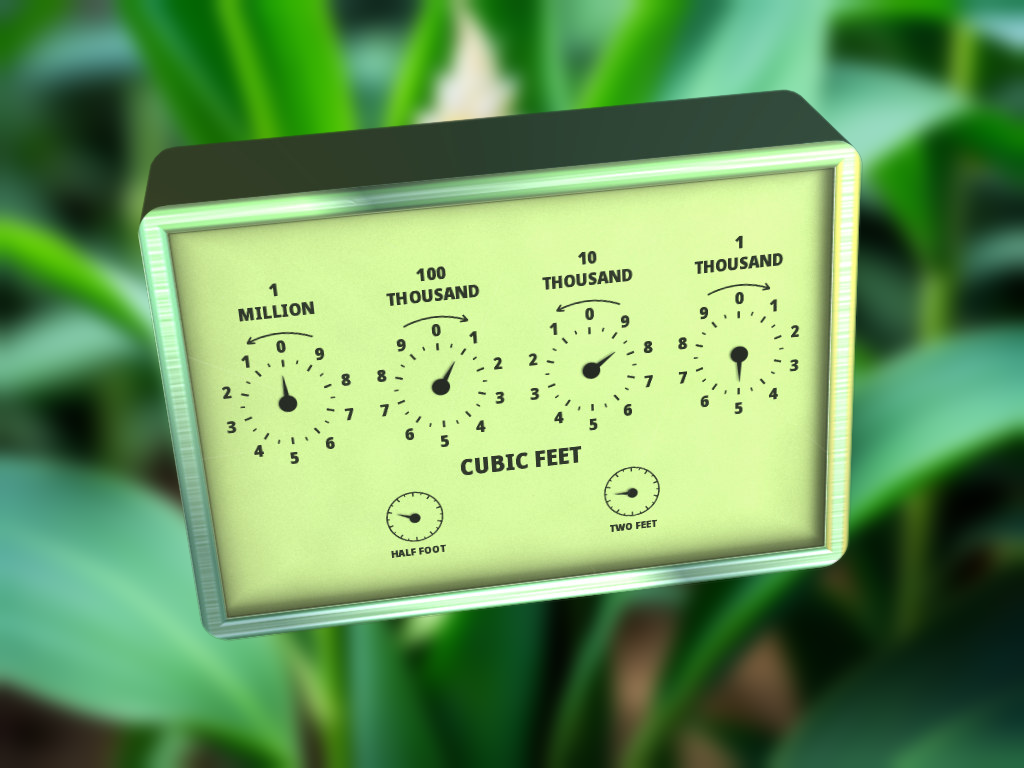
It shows 8500 ft³
